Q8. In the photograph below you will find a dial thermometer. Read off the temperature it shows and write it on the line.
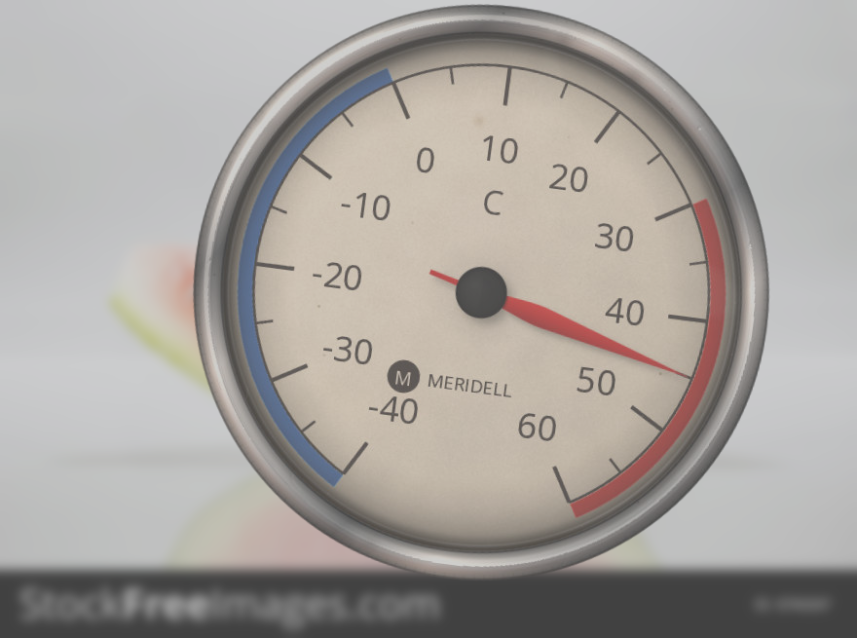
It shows 45 °C
